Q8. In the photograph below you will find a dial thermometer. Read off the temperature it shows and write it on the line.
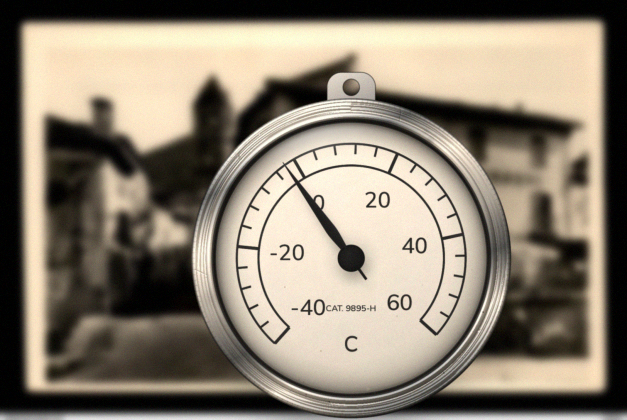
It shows -2 °C
